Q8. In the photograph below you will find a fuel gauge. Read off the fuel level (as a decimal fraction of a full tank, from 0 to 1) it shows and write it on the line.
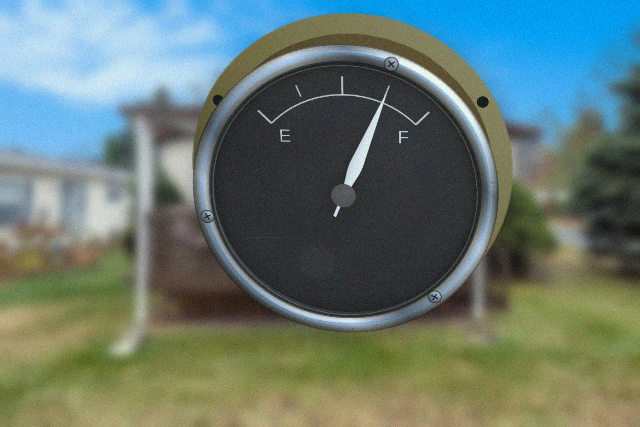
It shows 0.75
